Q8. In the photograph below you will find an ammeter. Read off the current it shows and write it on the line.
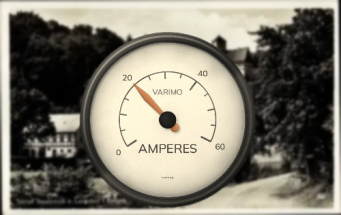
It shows 20 A
